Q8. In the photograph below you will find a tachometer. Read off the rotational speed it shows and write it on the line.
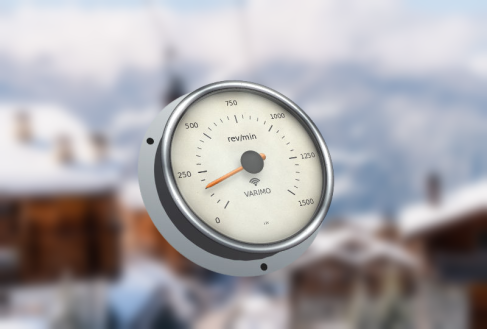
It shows 150 rpm
